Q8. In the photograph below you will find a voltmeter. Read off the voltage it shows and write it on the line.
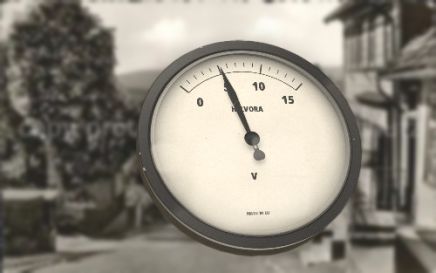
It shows 5 V
